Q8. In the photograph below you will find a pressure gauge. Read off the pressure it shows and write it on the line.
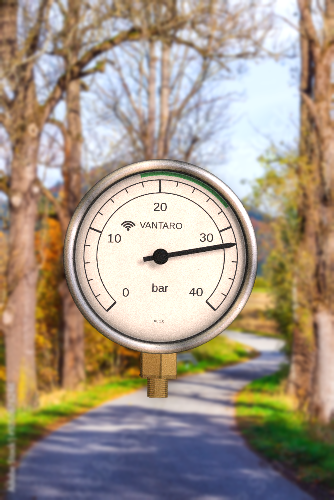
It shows 32 bar
